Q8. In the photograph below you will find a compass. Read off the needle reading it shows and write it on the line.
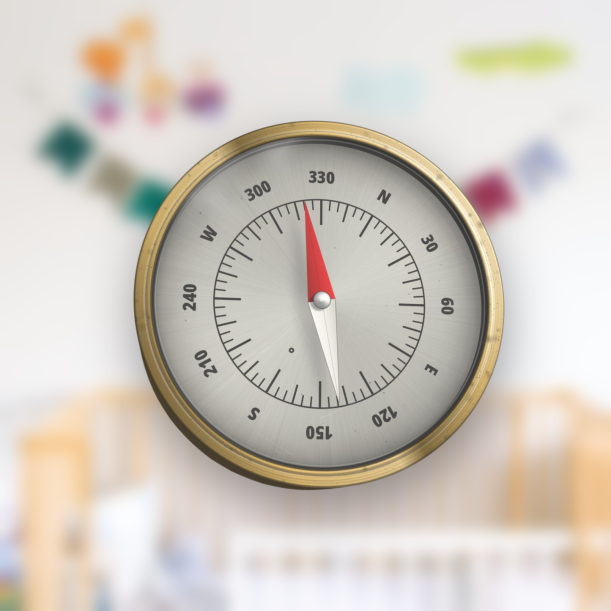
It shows 320 °
